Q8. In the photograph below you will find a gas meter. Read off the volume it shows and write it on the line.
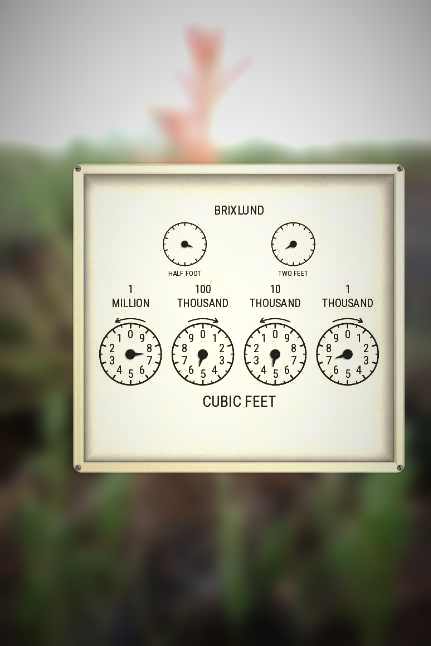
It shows 754700 ft³
